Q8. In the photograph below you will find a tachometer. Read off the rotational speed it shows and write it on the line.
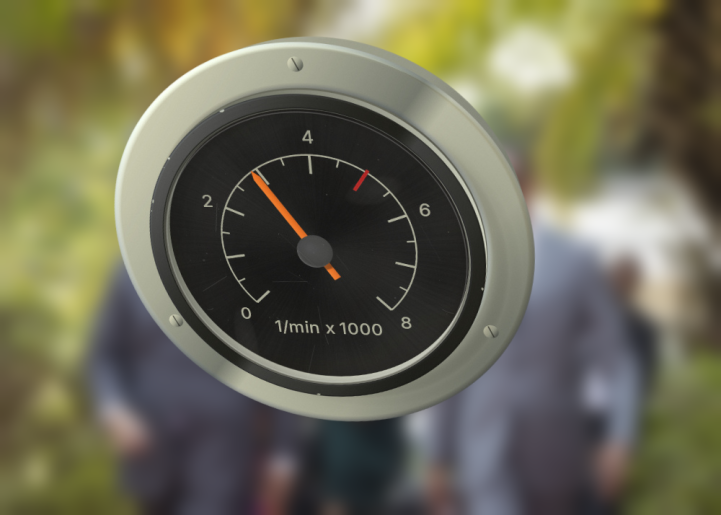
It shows 3000 rpm
